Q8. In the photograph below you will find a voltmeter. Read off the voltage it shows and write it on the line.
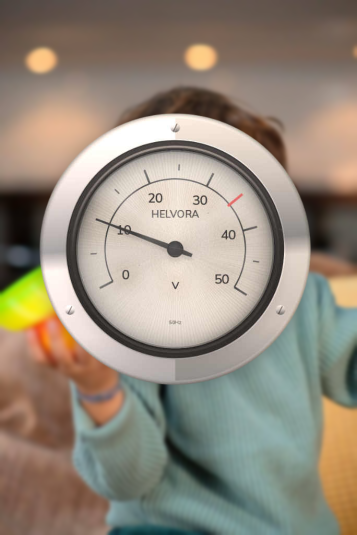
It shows 10 V
